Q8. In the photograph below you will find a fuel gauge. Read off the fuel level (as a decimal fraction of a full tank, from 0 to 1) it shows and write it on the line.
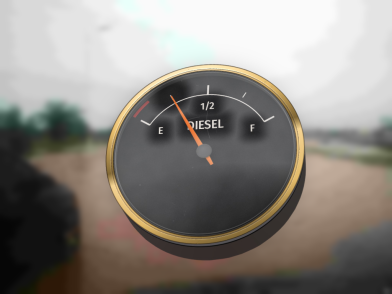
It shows 0.25
